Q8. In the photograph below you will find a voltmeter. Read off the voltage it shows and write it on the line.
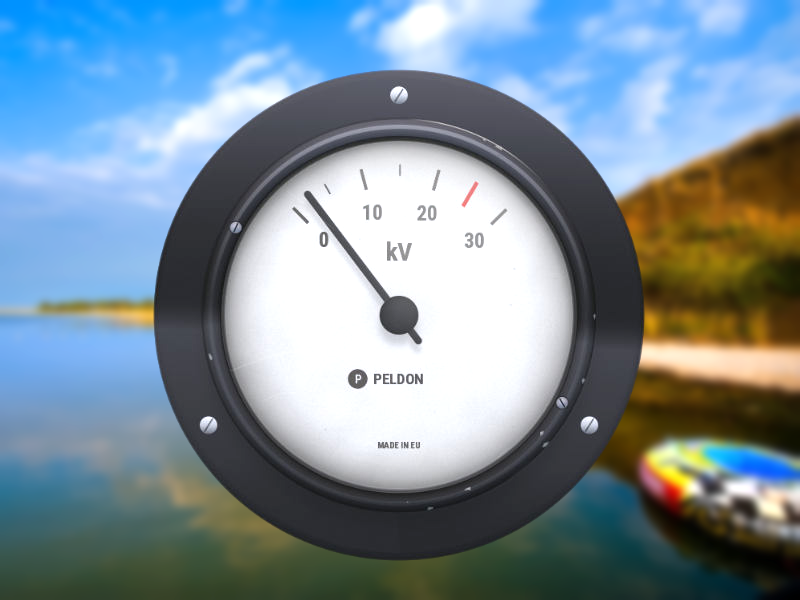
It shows 2.5 kV
